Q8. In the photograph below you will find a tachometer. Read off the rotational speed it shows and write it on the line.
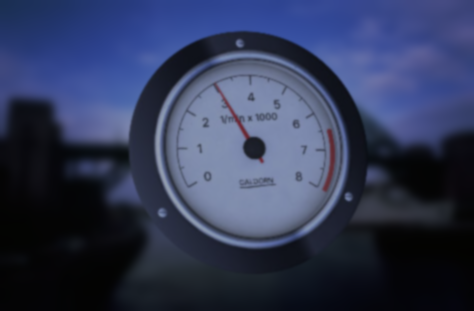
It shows 3000 rpm
